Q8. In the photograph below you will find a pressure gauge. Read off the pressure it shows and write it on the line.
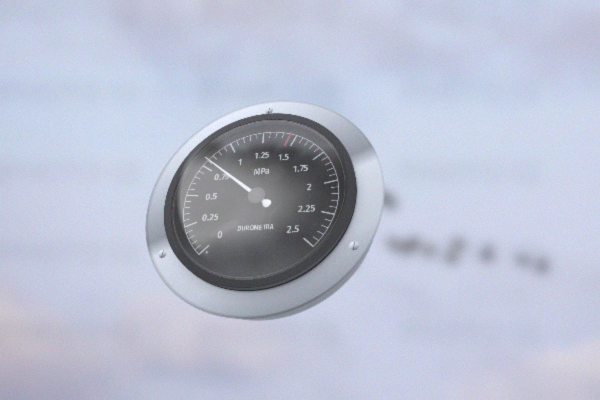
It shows 0.8 MPa
